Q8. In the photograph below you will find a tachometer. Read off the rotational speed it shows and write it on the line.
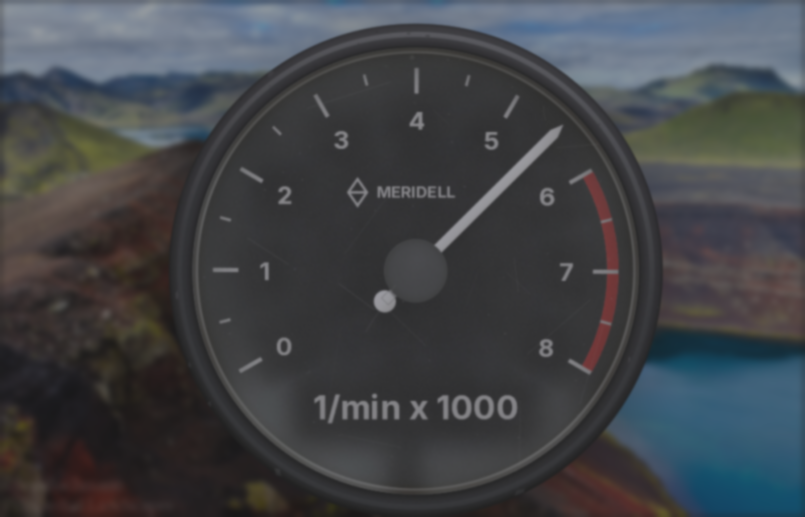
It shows 5500 rpm
